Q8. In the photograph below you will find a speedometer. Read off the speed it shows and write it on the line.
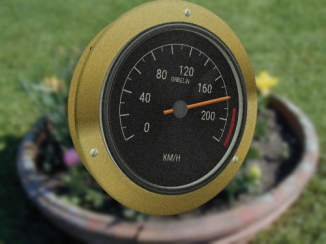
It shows 180 km/h
